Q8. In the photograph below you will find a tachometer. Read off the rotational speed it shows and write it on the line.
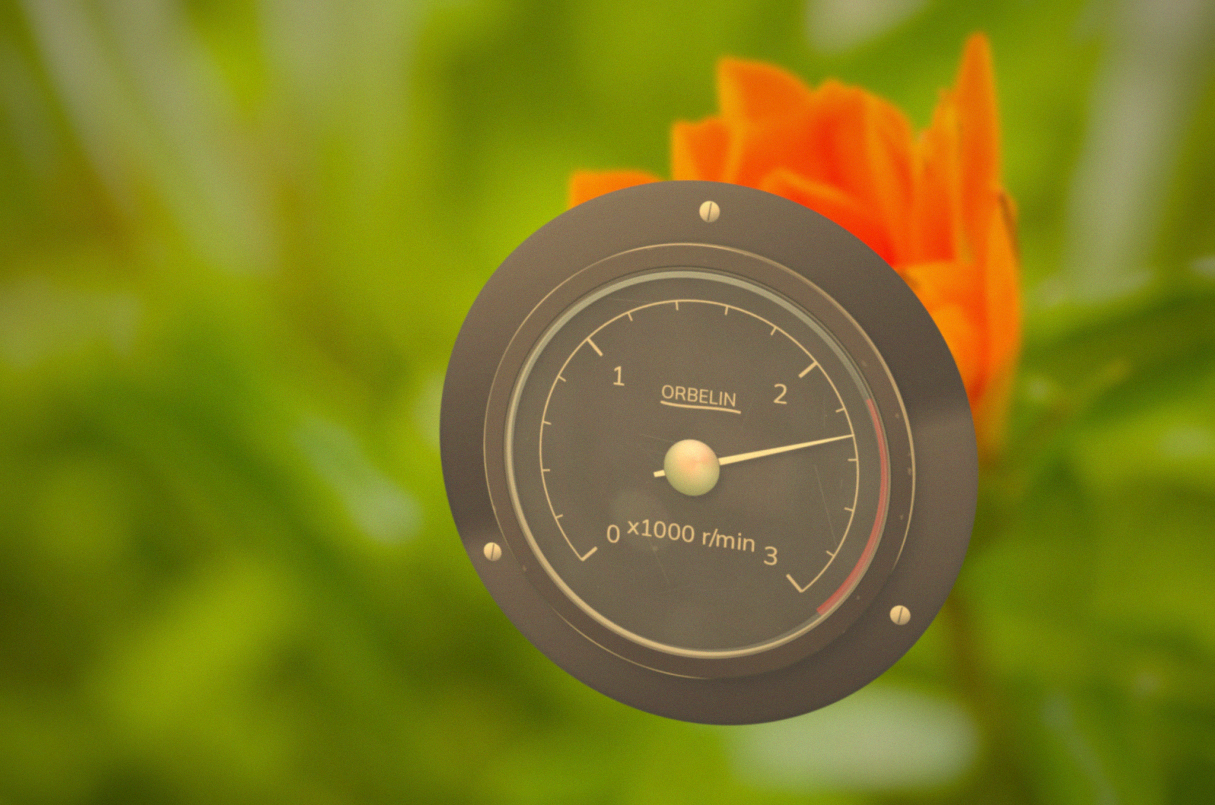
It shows 2300 rpm
